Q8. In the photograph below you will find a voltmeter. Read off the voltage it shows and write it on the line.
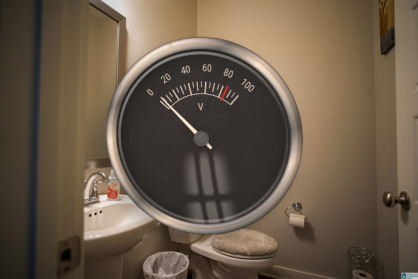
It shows 5 V
